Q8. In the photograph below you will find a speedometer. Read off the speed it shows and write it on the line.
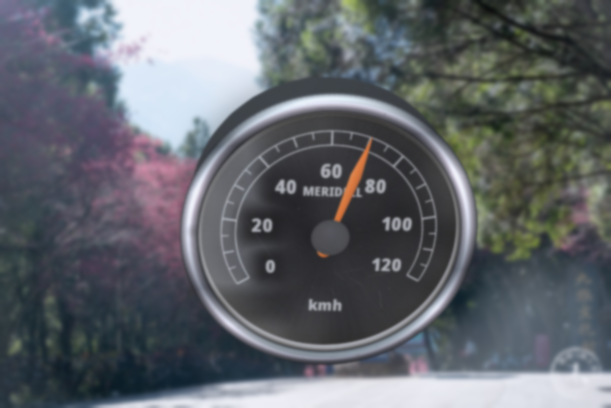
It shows 70 km/h
